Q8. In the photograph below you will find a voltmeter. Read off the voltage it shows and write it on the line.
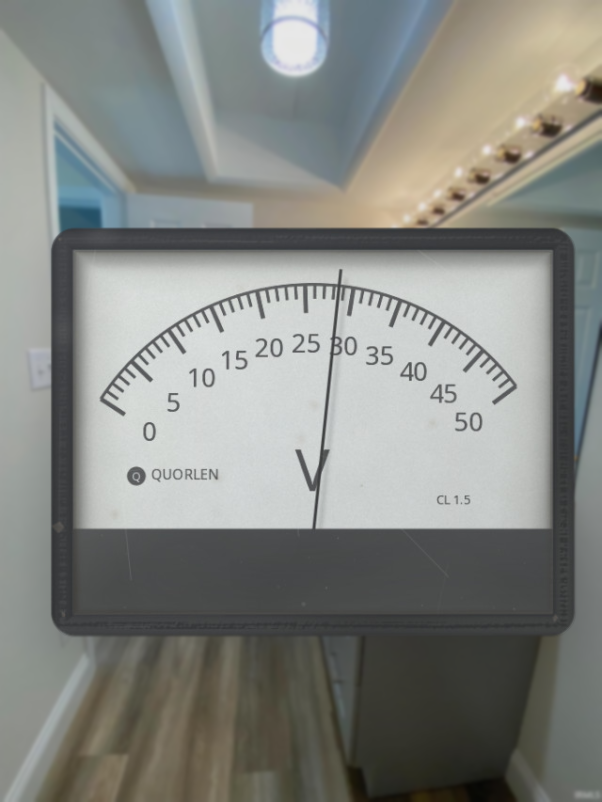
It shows 28.5 V
